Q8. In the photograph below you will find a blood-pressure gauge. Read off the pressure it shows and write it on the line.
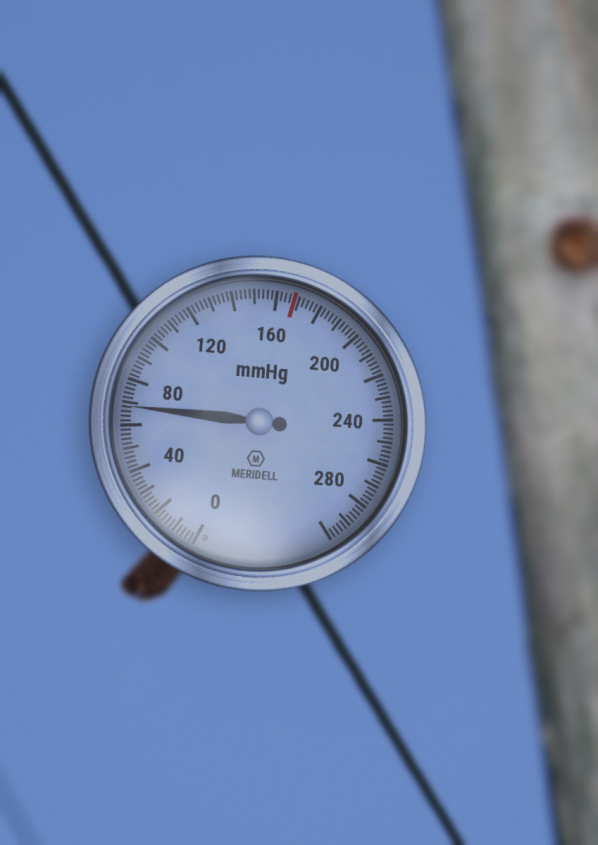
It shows 68 mmHg
